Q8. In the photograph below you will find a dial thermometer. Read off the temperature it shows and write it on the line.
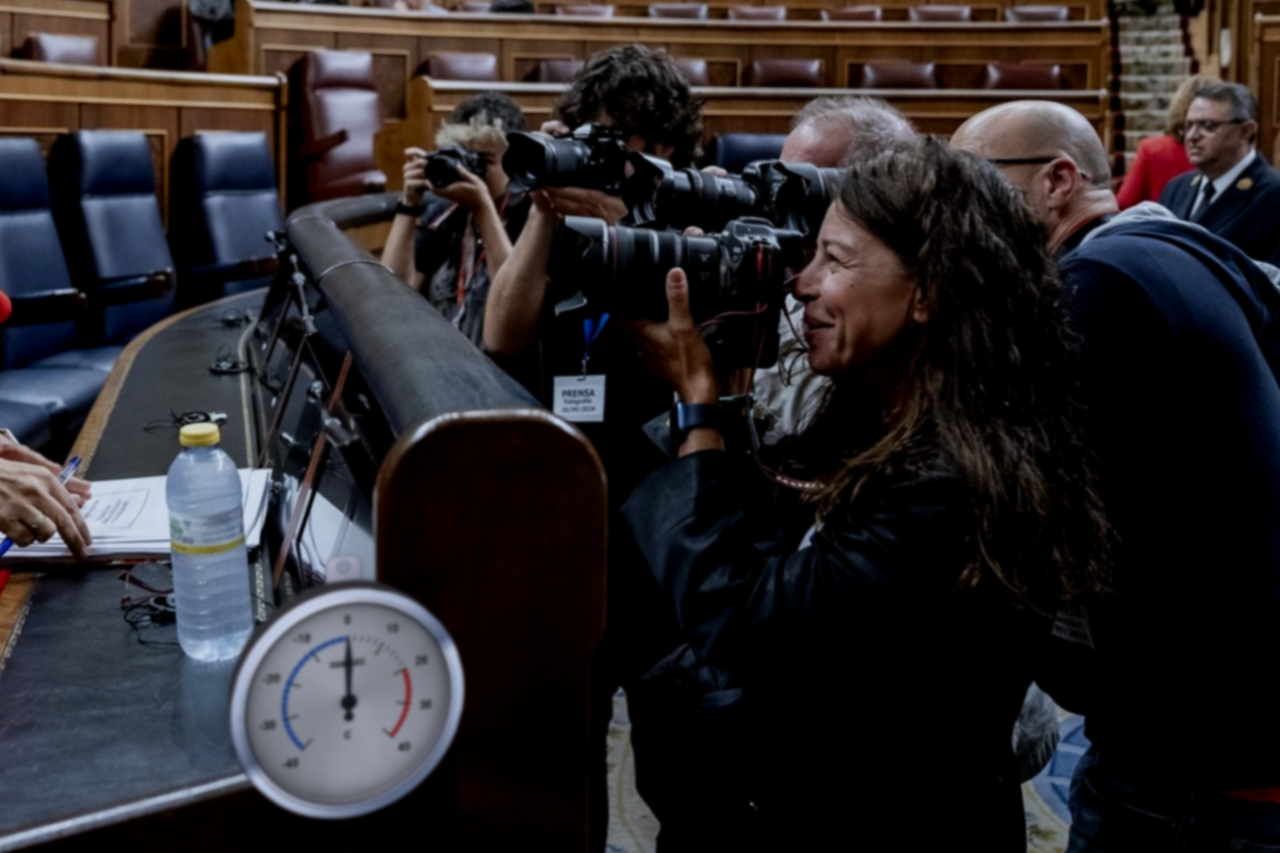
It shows 0 °C
